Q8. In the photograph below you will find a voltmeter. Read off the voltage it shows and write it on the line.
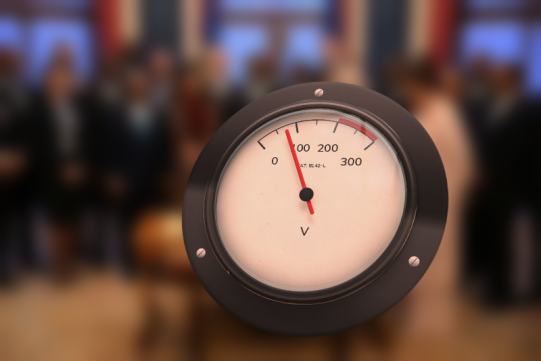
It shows 75 V
